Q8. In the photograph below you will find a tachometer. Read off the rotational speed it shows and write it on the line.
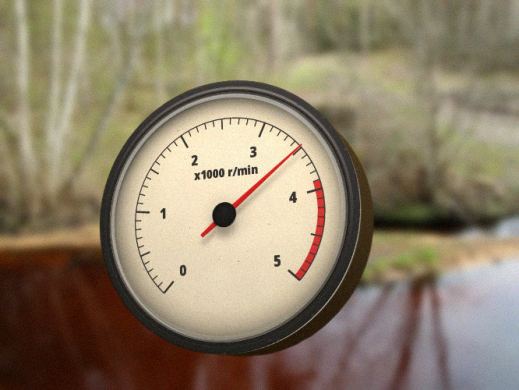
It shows 3500 rpm
